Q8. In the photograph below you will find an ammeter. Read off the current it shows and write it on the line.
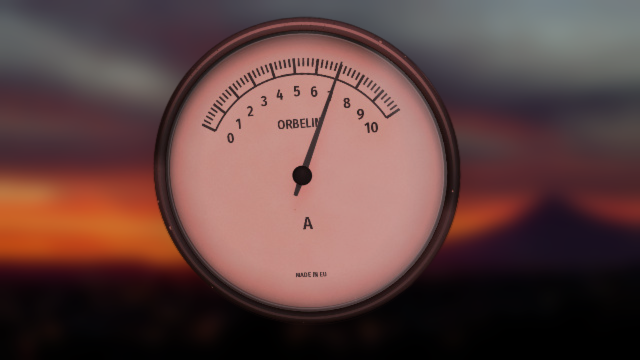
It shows 7 A
